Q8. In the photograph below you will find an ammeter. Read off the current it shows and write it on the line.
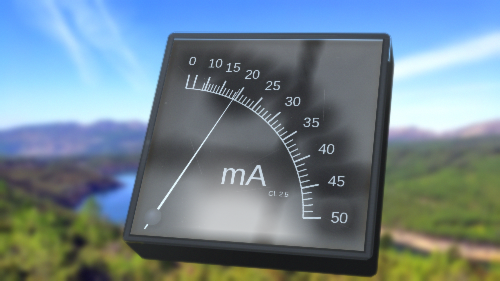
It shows 20 mA
